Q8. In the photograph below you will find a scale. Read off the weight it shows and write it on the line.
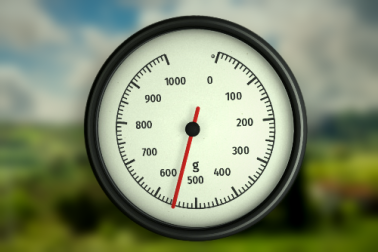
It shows 550 g
